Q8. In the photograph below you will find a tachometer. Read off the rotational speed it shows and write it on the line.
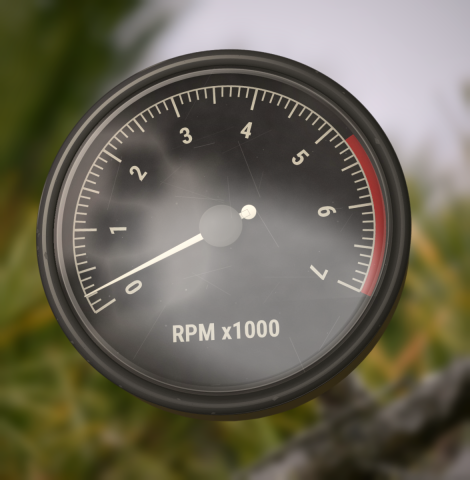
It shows 200 rpm
